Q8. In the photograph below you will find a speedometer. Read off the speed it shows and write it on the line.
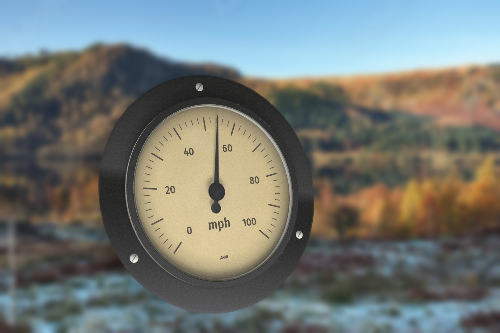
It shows 54 mph
